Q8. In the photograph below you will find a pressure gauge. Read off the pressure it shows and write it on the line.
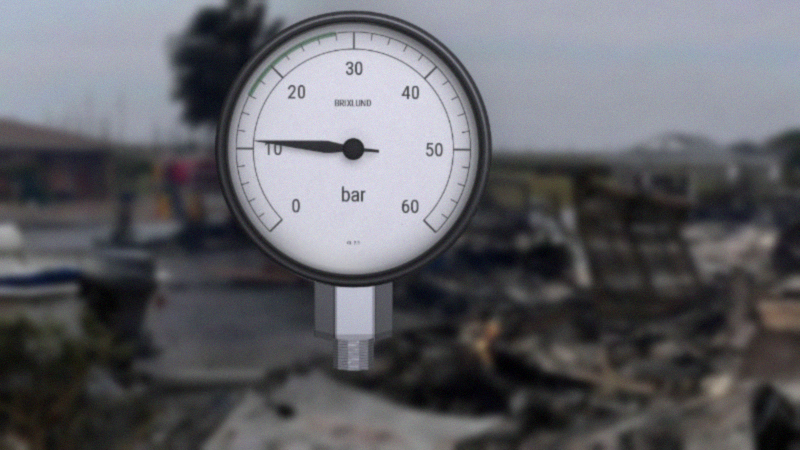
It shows 11 bar
